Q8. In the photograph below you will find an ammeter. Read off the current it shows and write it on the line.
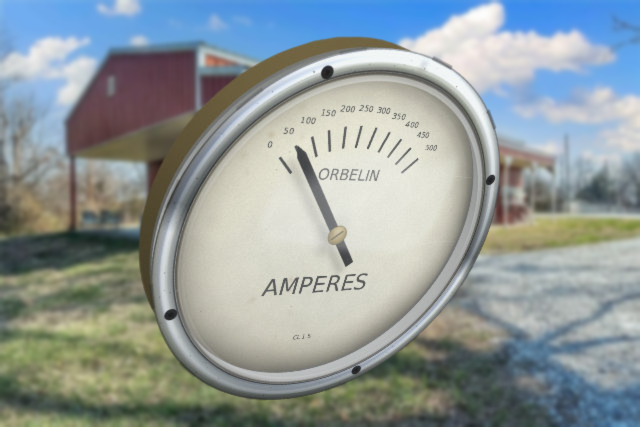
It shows 50 A
